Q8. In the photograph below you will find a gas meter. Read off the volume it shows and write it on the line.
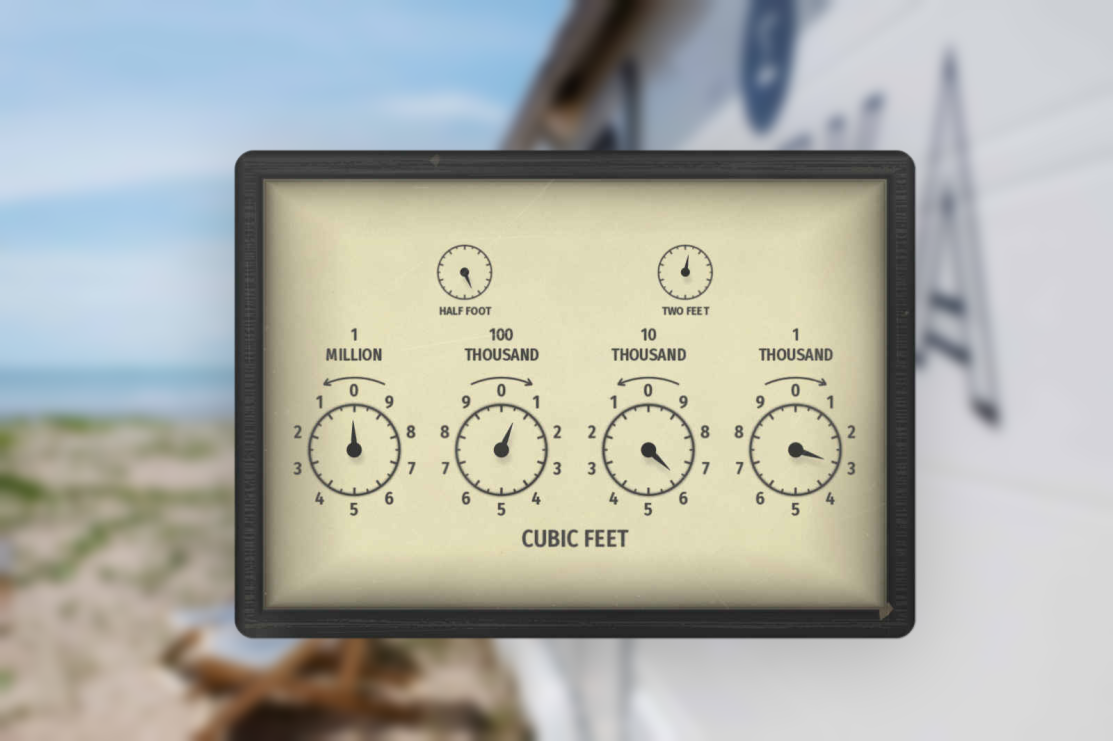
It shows 6300 ft³
